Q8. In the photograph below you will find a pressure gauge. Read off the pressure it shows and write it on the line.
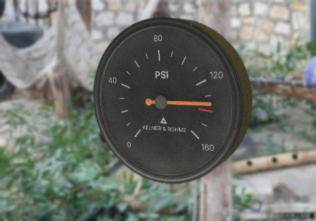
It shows 135 psi
